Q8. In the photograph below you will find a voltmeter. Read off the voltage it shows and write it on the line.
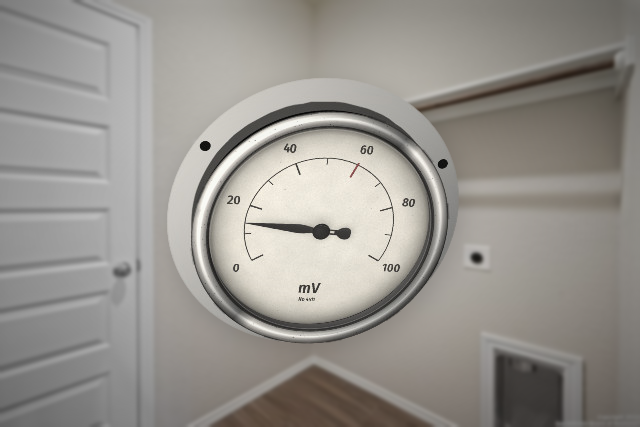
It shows 15 mV
